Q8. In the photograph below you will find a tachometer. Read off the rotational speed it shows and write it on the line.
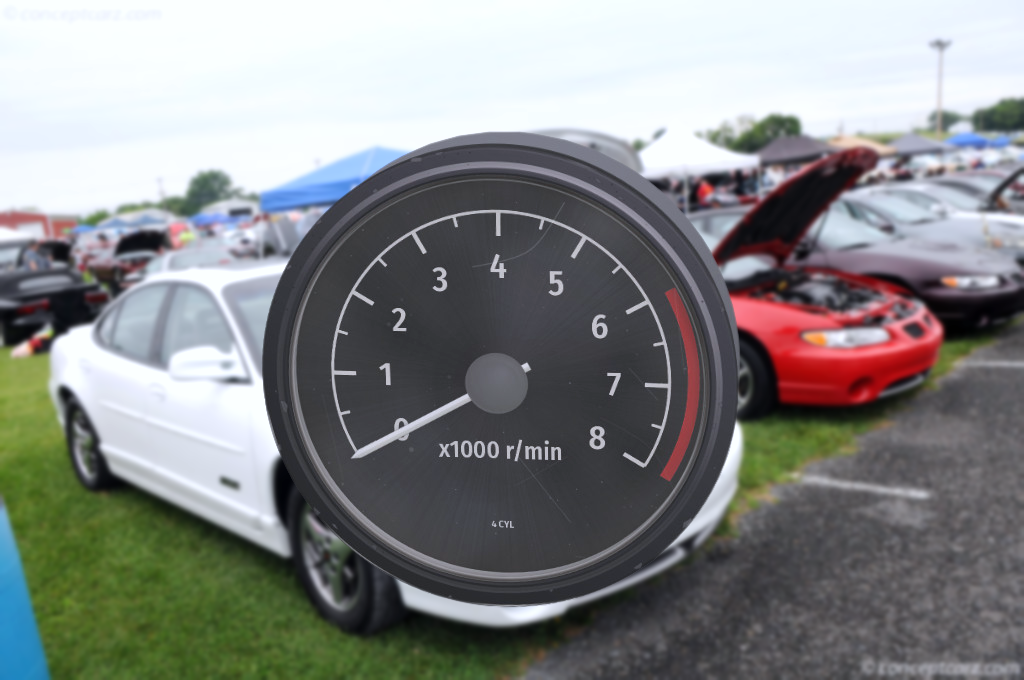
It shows 0 rpm
